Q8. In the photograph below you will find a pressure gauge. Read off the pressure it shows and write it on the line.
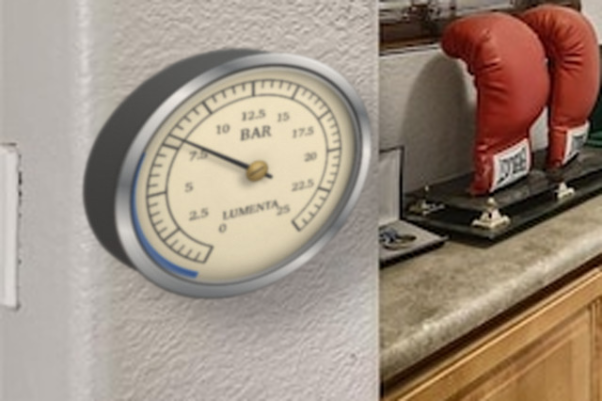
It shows 8 bar
